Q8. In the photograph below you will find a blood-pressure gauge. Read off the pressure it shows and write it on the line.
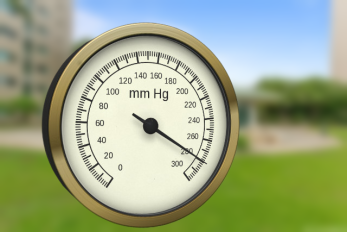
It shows 280 mmHg
